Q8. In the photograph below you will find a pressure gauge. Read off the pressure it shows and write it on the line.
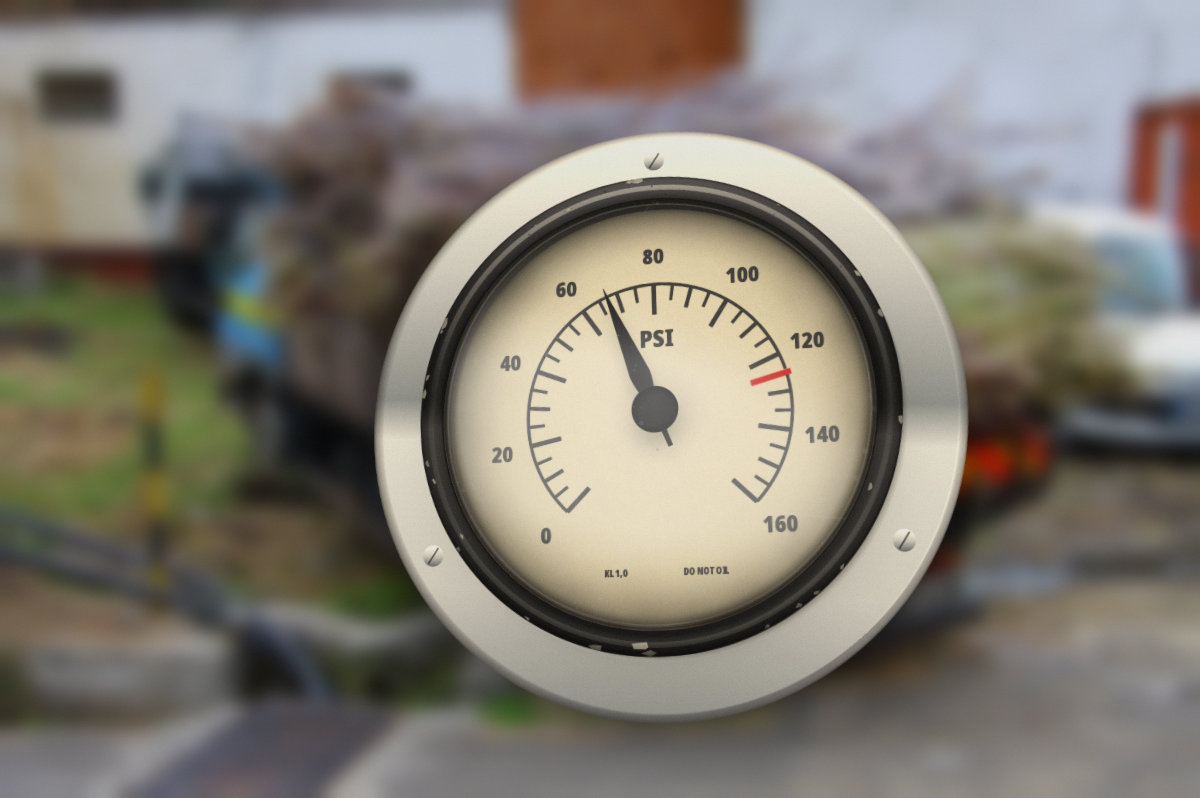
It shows 67.5 psi
